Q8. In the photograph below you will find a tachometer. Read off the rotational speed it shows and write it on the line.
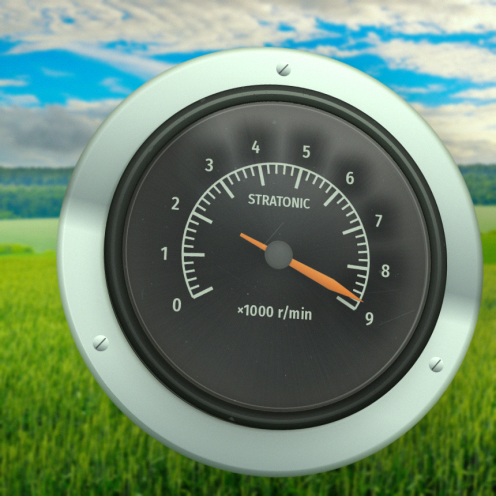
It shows 8800 rpm
